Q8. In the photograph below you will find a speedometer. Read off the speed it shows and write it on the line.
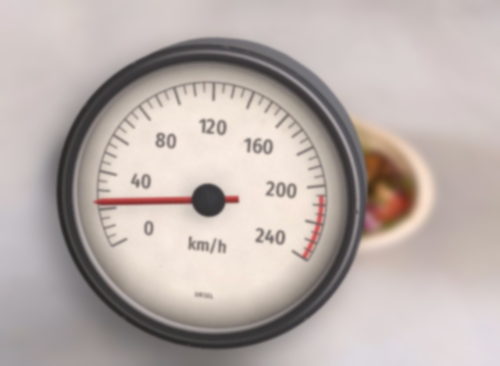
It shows 25 km/h
